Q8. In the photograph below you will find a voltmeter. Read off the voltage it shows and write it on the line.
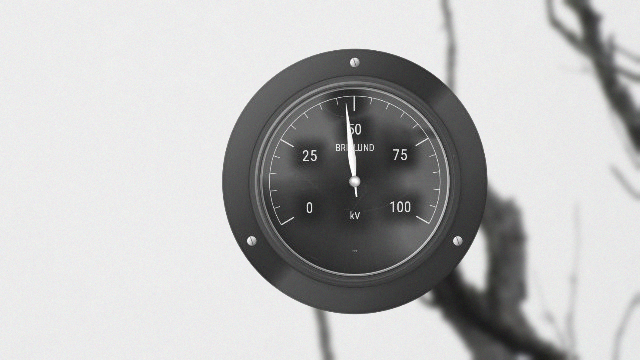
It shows 47.5 kV
